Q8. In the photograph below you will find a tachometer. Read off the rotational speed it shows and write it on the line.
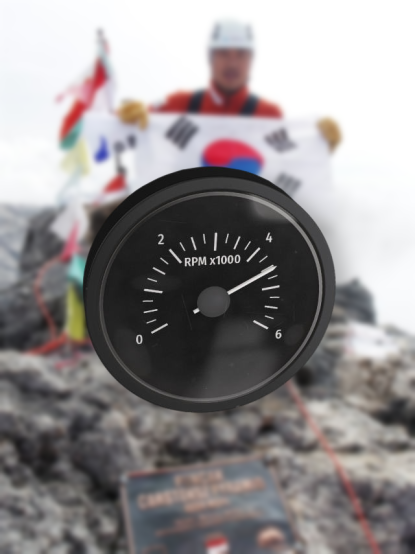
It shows 4500 rpm
